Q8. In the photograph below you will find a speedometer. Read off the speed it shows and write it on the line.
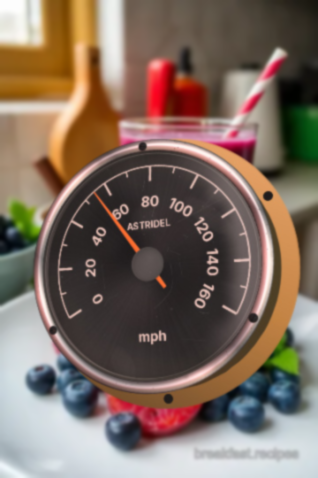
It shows 55 mph
